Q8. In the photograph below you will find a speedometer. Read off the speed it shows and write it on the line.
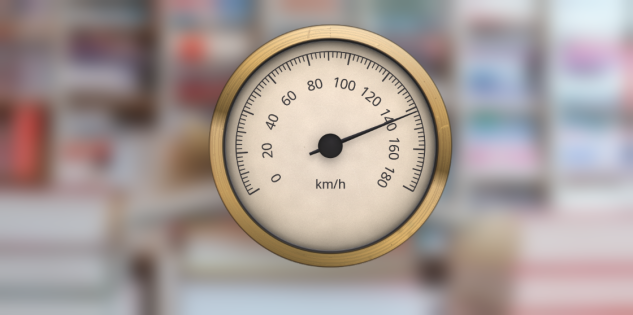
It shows 142 km/h
